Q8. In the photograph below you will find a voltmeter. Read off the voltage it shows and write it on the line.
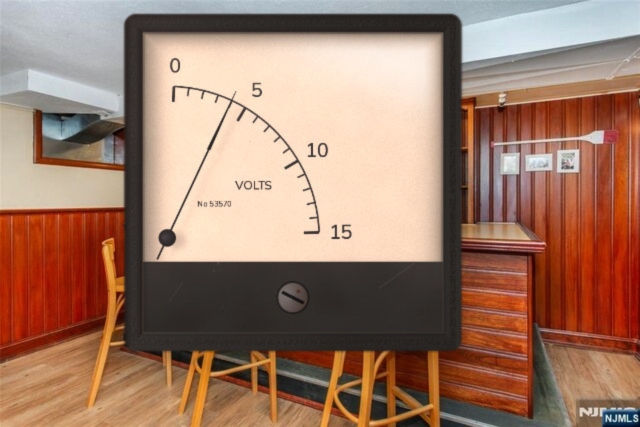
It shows 4 V
